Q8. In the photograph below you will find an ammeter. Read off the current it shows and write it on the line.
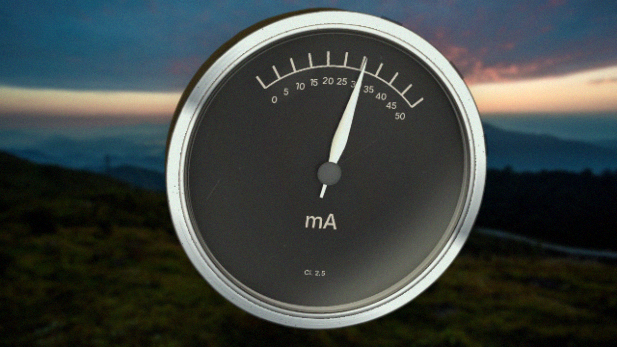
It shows 30 mA
